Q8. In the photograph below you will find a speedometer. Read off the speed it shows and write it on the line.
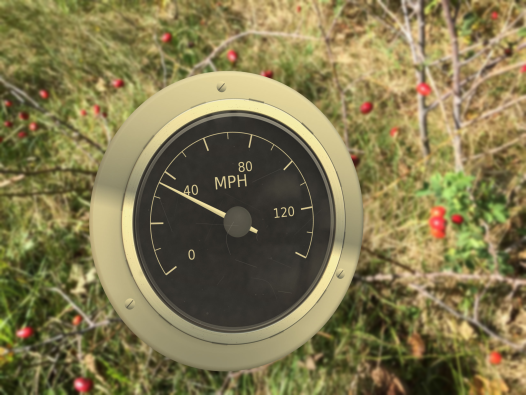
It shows 35 mph
